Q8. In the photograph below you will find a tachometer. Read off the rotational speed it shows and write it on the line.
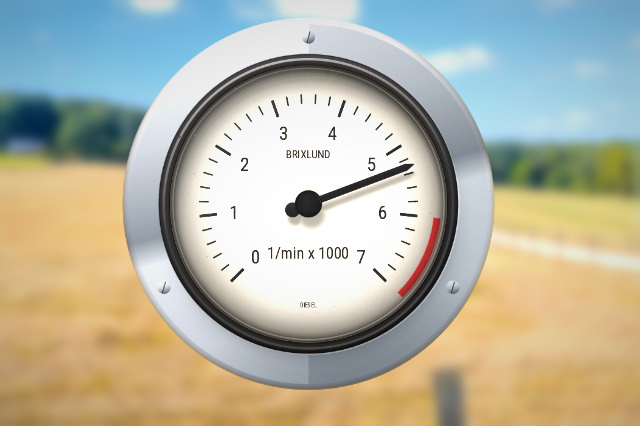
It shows 5300 rpm
